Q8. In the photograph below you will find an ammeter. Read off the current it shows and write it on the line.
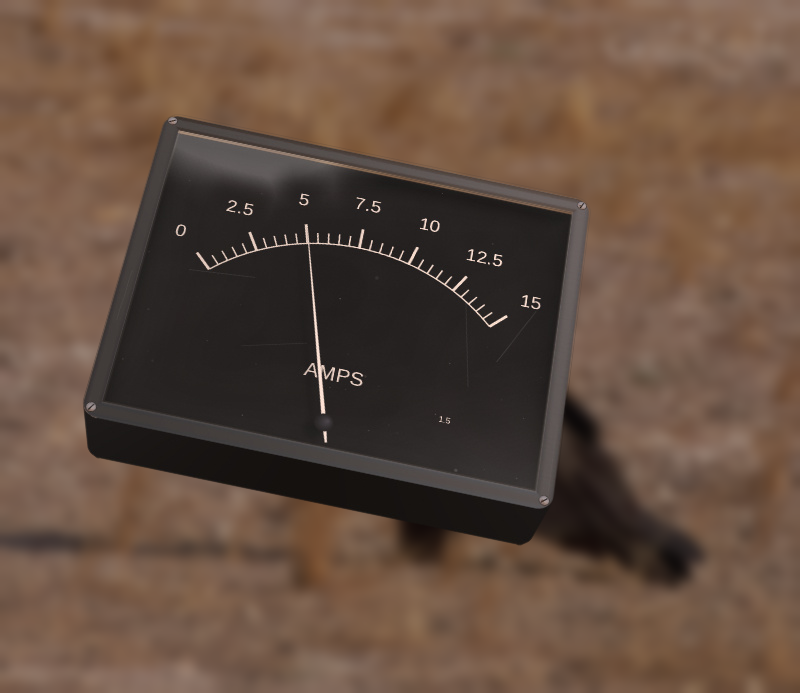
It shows 5 A
